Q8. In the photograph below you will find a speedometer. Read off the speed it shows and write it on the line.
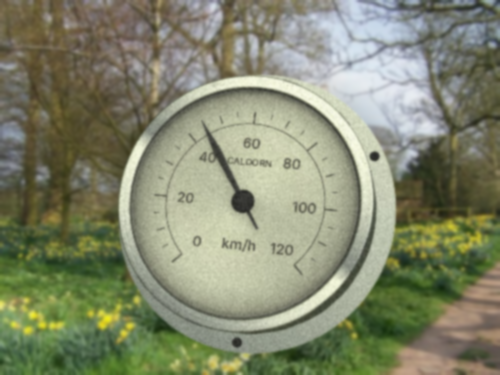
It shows 45 km/h
